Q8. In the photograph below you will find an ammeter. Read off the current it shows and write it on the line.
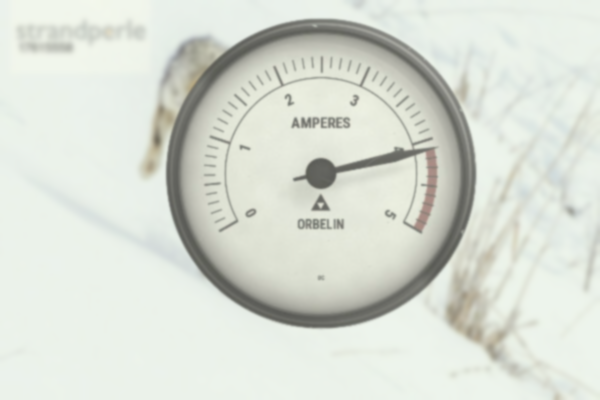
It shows 4.1 A
